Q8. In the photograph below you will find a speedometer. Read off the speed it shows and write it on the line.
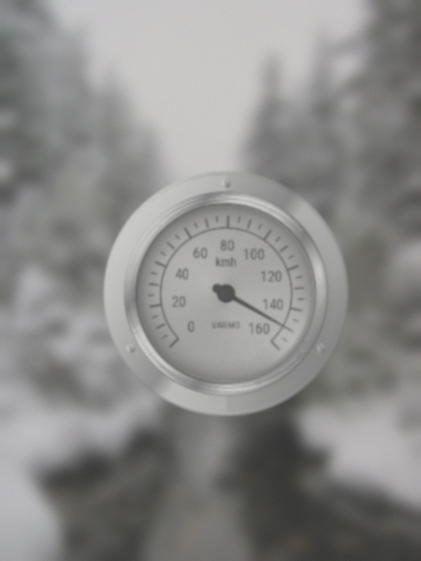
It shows 150 km/h
